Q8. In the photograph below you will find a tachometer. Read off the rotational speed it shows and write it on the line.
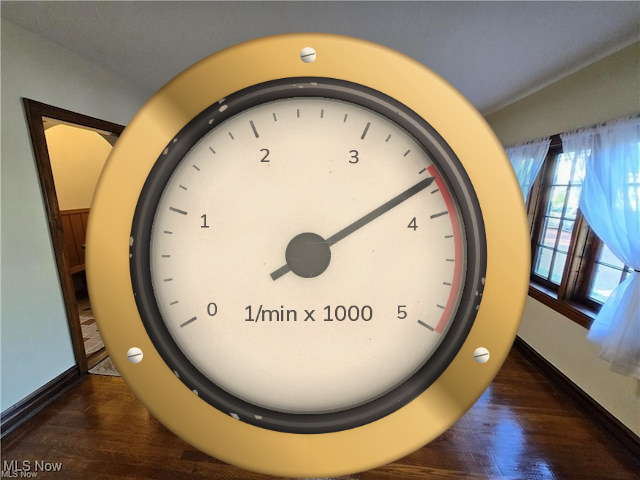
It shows 3700 rpm
